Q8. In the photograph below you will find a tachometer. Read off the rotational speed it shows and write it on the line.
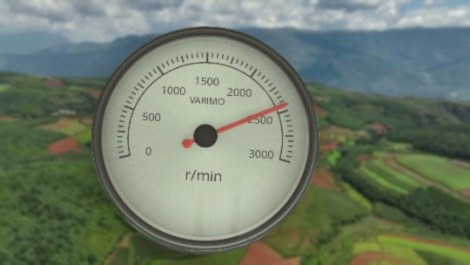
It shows 2450 rpm
